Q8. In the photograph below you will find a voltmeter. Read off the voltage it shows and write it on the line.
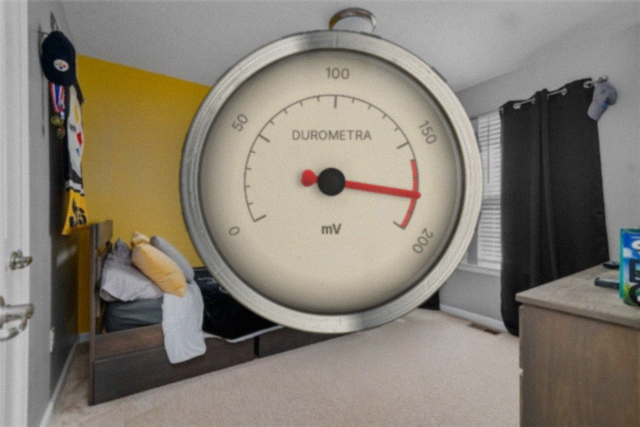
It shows 180 mV
